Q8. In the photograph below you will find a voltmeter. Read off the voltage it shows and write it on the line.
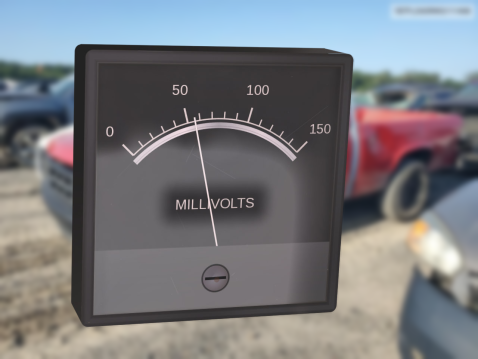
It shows 55 mV
